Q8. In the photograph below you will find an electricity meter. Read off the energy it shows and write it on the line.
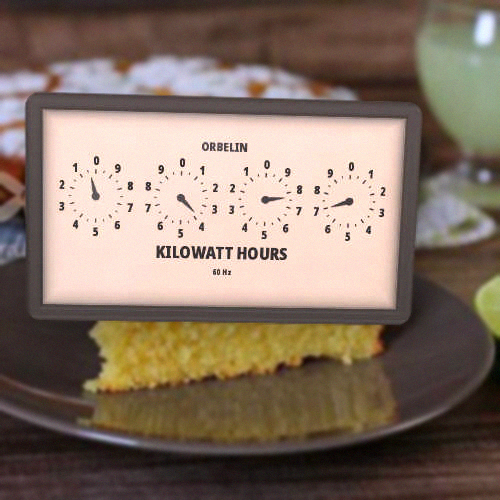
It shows 377 kWh
